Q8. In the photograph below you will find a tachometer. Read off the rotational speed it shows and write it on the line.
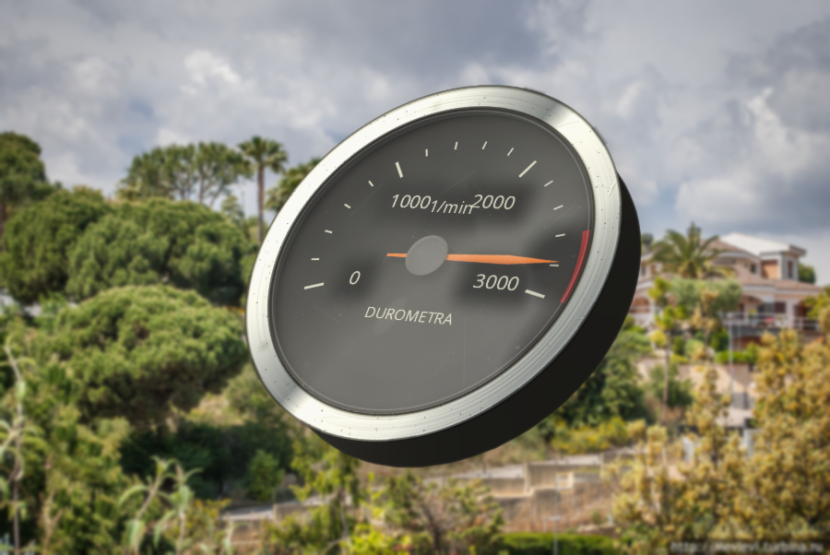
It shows 2800 rpm
